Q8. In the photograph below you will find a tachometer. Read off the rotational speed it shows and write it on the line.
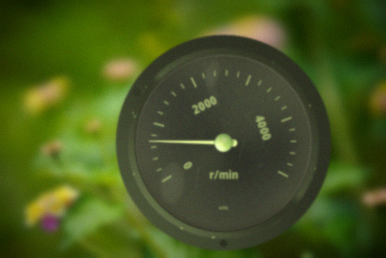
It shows 700 rpm
